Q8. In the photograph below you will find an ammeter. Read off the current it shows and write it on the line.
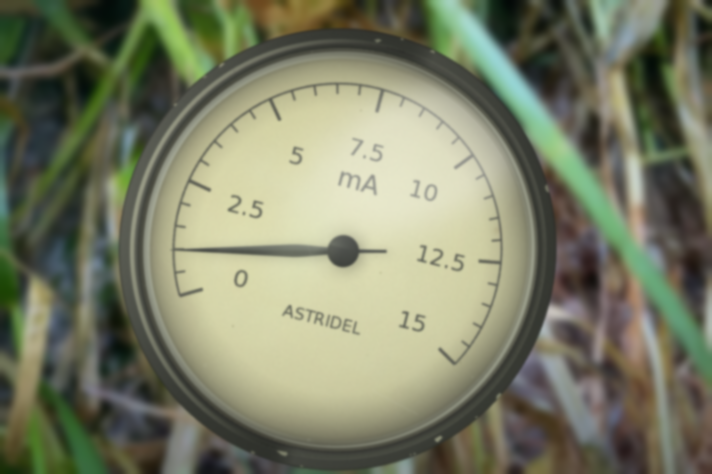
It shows 1 mA
